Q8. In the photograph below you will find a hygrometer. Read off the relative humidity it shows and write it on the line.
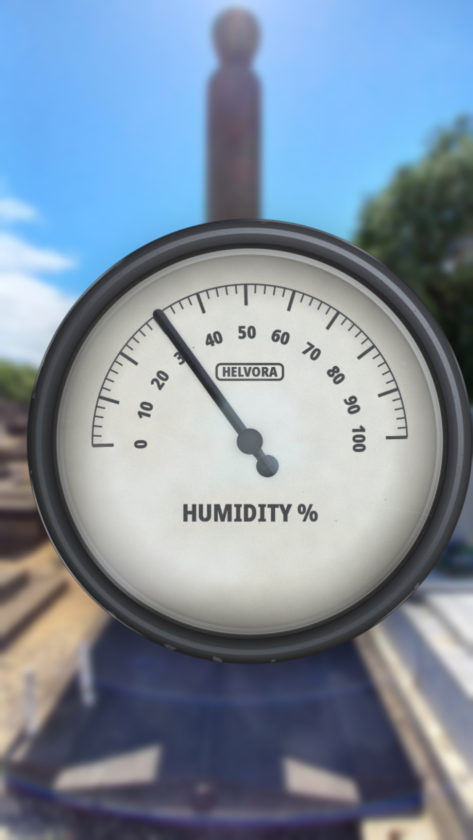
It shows 31 %
